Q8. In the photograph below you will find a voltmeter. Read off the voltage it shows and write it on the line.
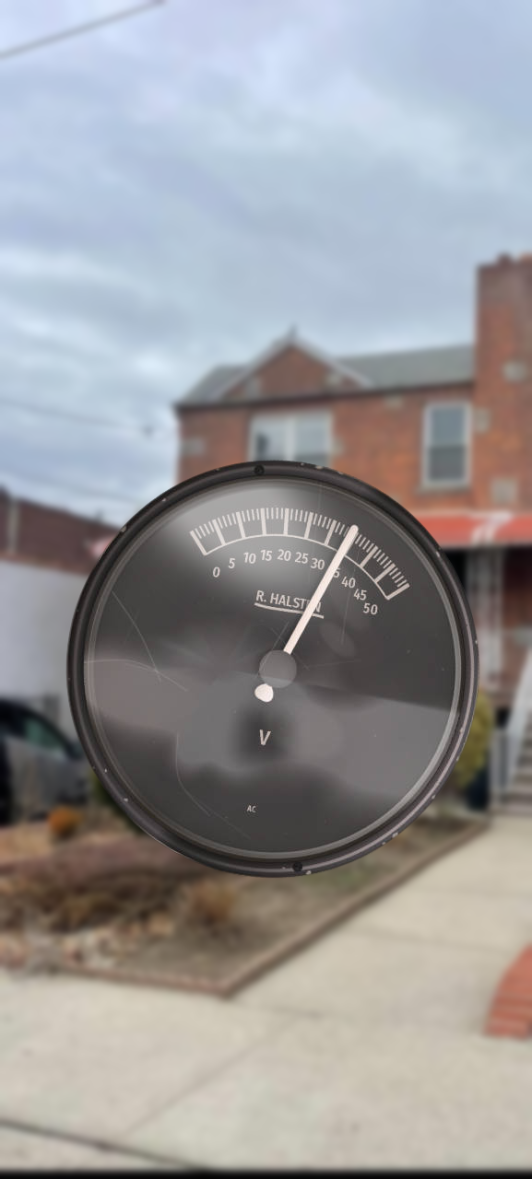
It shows 34 V
